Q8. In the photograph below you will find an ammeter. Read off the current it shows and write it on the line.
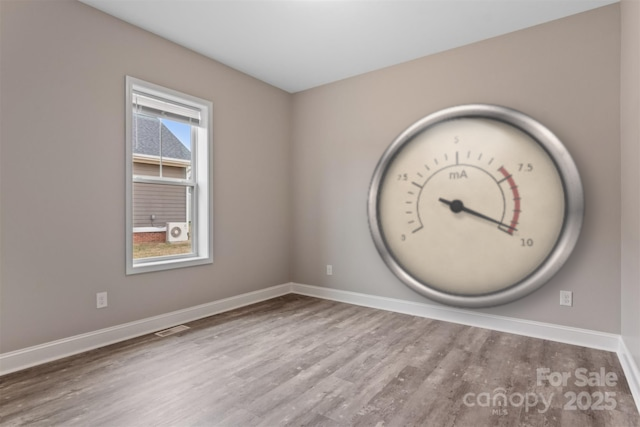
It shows 9.75 mA
